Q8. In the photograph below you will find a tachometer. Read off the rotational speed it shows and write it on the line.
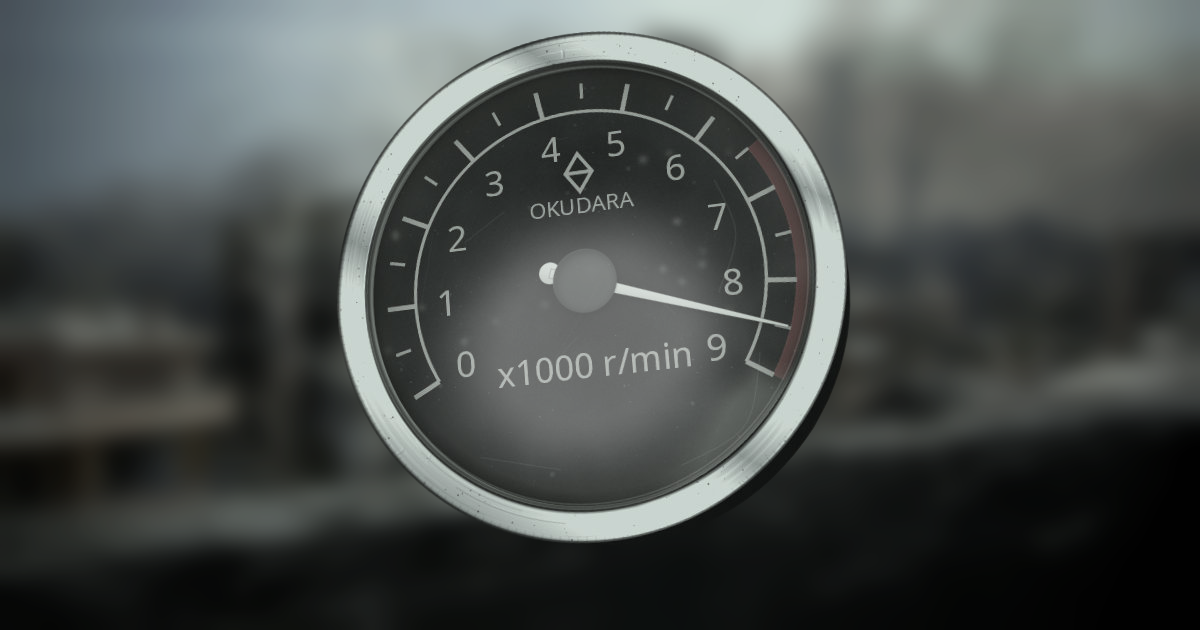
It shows 8500 rpm
